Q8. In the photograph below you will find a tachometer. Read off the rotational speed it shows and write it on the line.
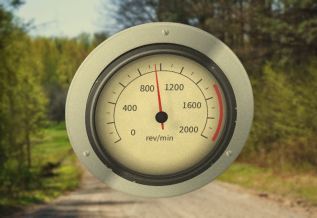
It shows 950 rpm
